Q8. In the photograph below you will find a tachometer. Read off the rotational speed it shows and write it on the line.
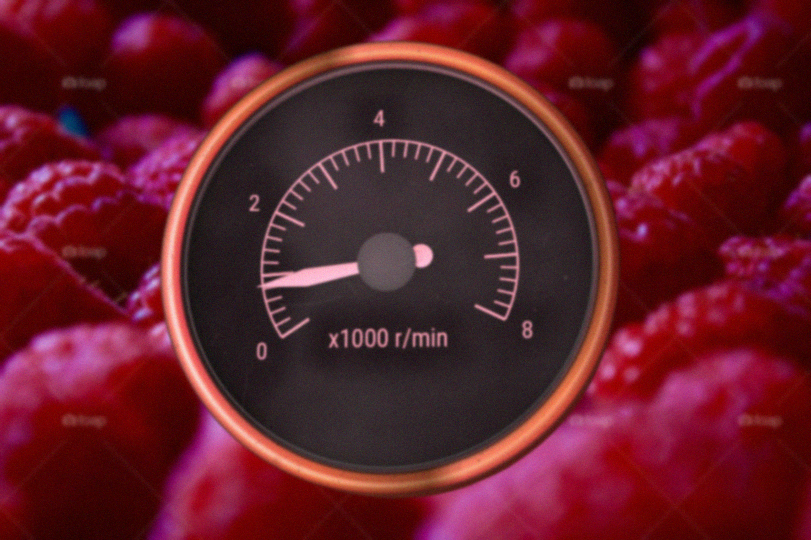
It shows 800 rpm
